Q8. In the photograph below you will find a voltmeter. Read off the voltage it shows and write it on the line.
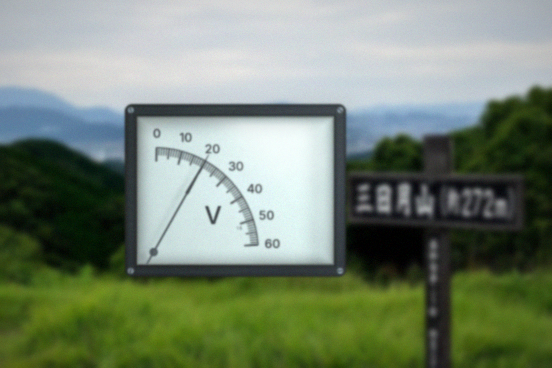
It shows 20 V
